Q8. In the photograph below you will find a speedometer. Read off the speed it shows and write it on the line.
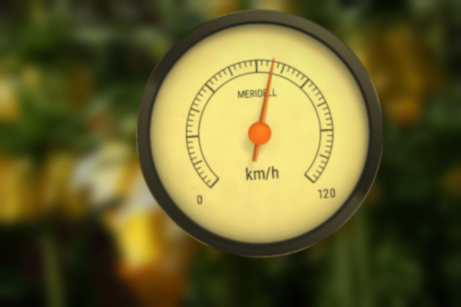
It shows 66 km/h
